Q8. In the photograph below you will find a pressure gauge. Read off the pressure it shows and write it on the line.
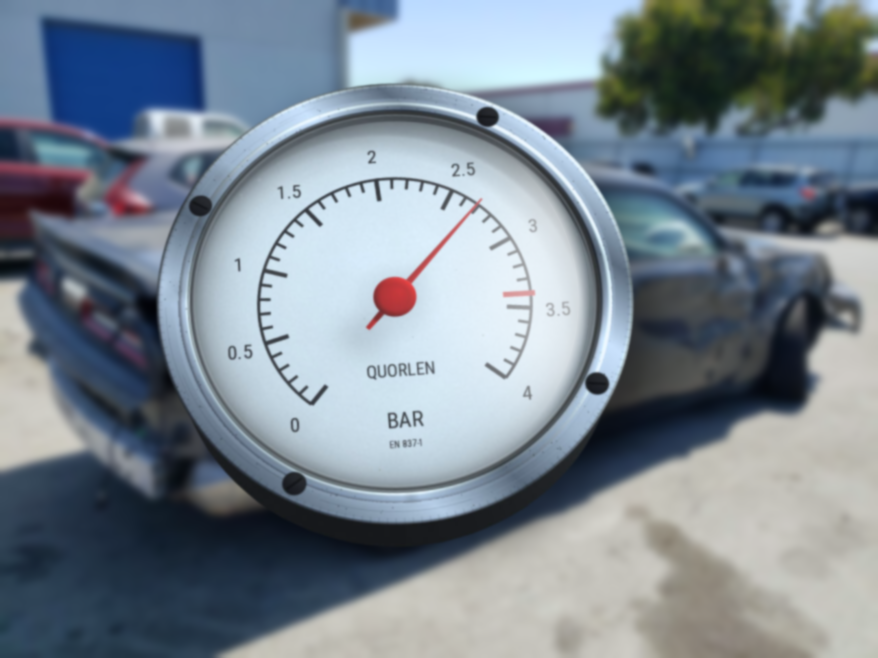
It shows 2.7 bar
